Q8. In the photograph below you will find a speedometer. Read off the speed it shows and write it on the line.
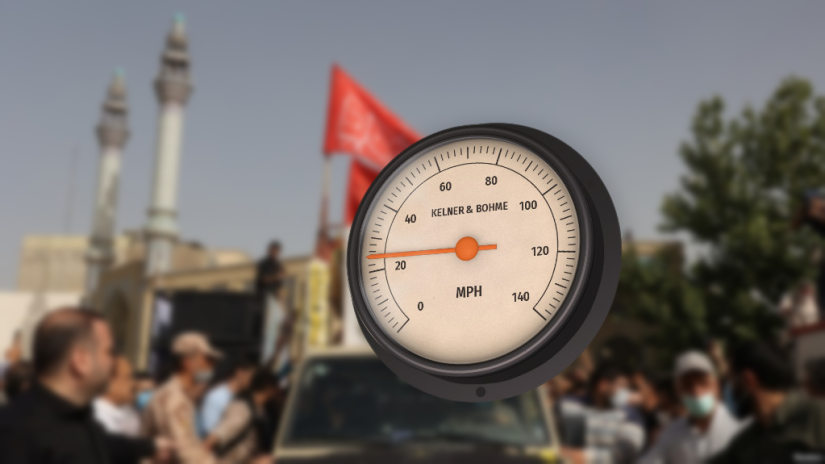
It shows 24 mph
